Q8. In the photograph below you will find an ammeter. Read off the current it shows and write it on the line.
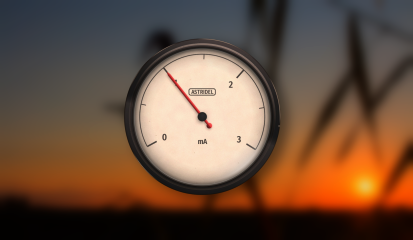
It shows 1 mA
